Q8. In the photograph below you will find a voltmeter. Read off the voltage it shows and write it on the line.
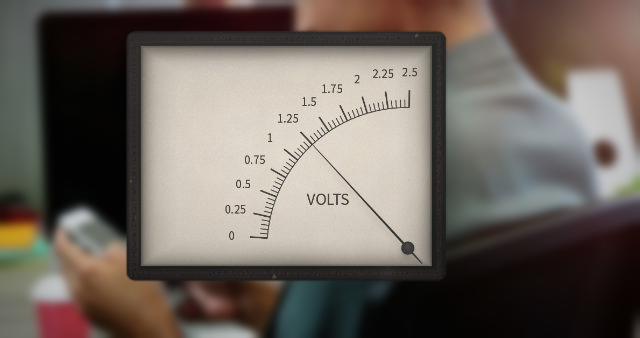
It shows 1.25 V
